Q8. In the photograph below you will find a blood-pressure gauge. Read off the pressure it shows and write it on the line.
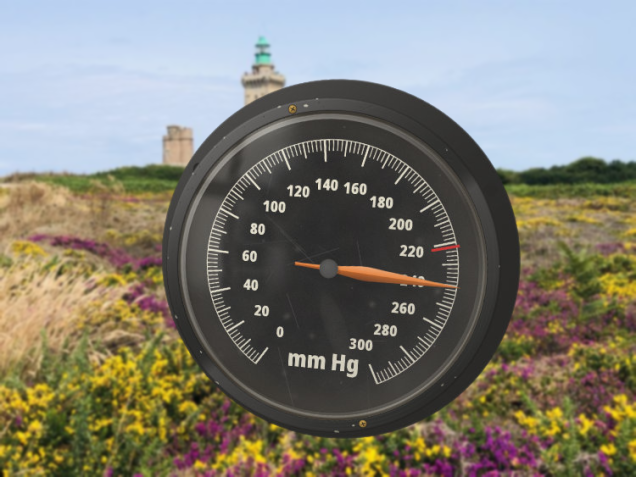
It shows 240 mmHg
